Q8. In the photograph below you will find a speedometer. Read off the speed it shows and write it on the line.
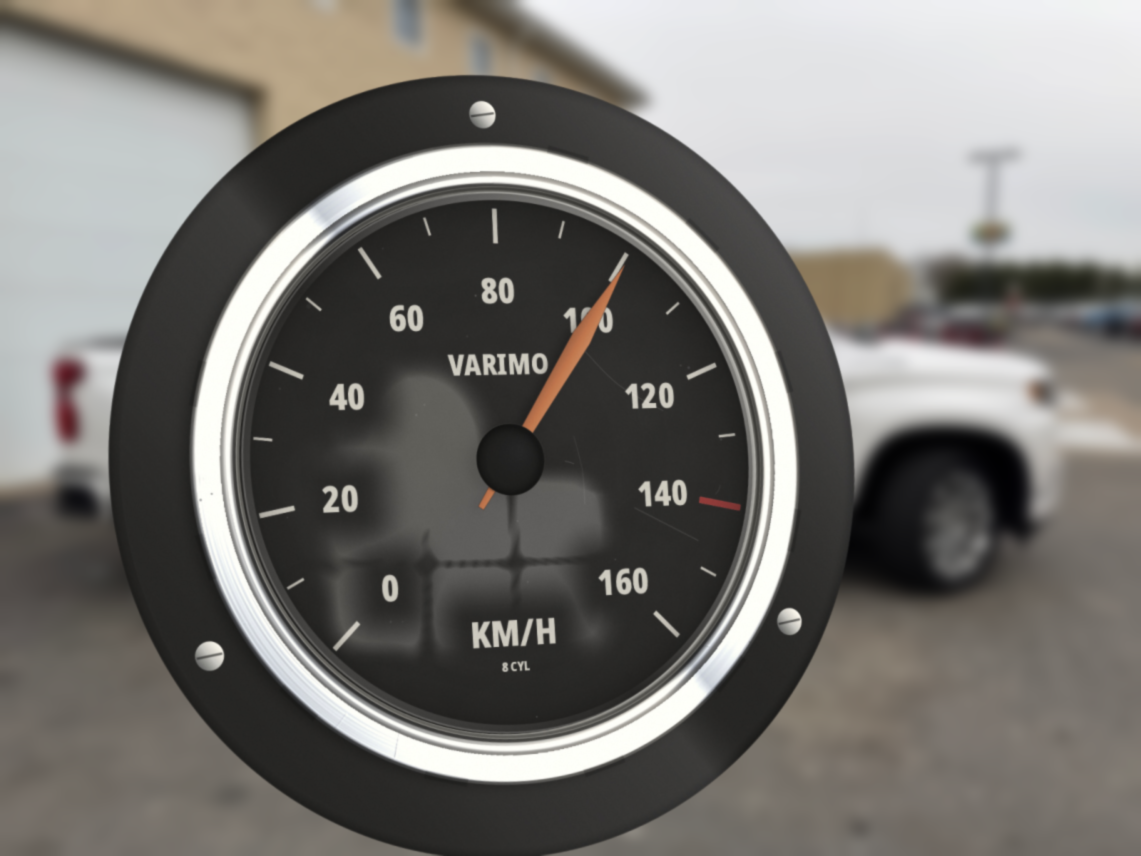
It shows 100 km/h
